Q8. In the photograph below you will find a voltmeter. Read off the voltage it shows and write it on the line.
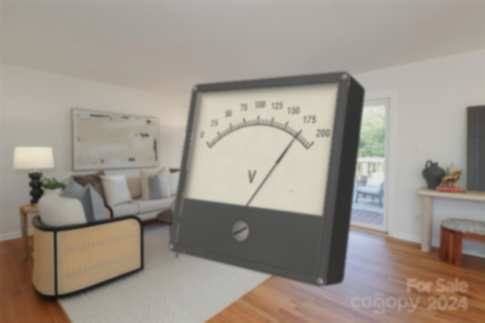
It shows 175 V
